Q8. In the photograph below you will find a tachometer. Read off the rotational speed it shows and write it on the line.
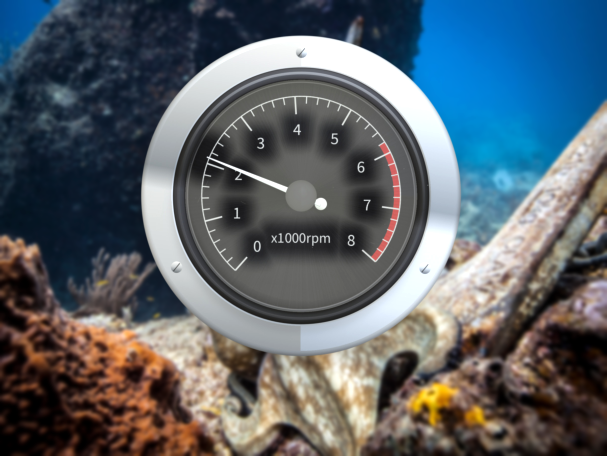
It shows 2100 rpm
